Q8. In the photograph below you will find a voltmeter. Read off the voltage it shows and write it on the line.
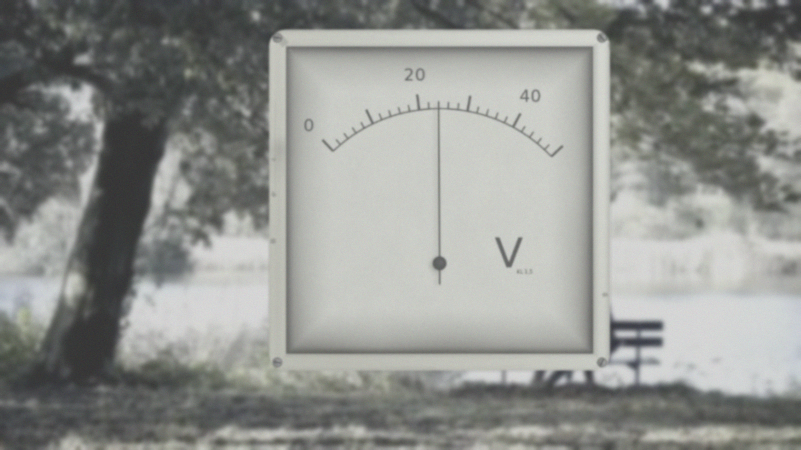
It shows 24 V
